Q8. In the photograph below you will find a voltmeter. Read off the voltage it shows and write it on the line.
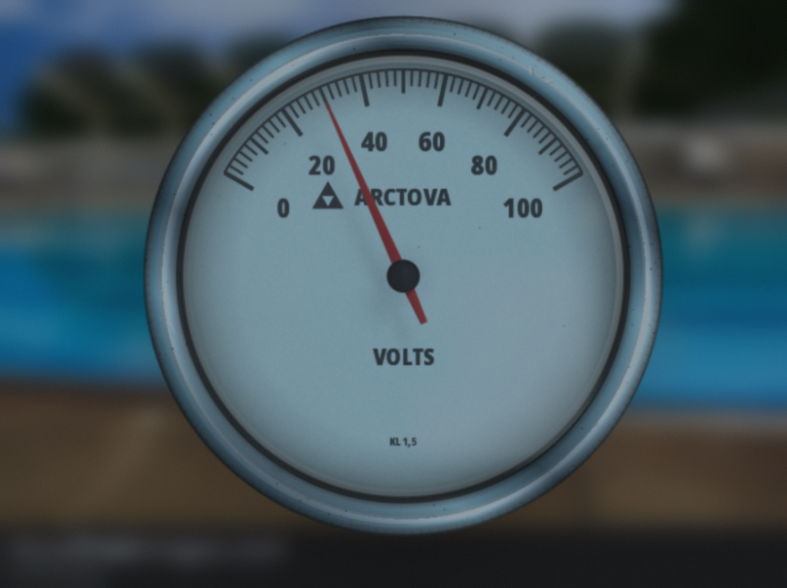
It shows 30 V
